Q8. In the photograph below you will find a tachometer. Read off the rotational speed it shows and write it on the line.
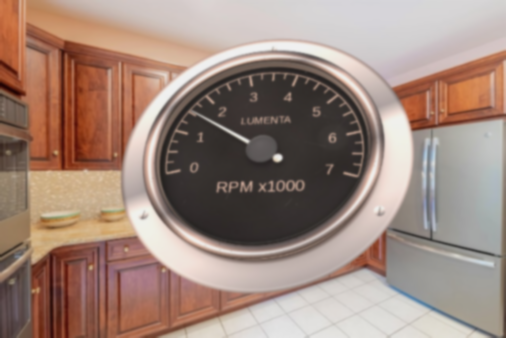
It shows 1500 rpm
